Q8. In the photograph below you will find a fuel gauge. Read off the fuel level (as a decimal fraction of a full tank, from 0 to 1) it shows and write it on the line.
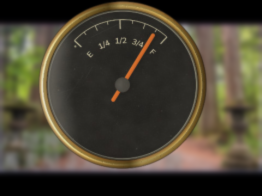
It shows 0.875
